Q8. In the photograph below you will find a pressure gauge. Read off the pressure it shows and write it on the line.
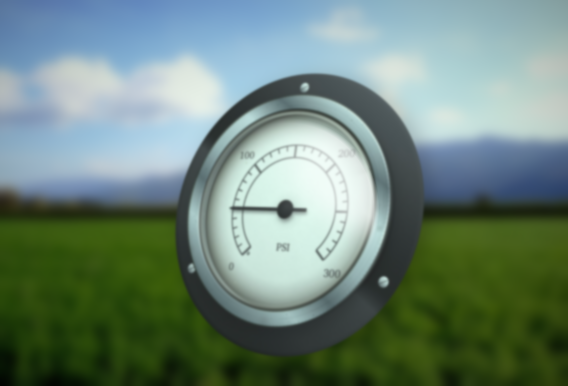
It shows 50 psi
